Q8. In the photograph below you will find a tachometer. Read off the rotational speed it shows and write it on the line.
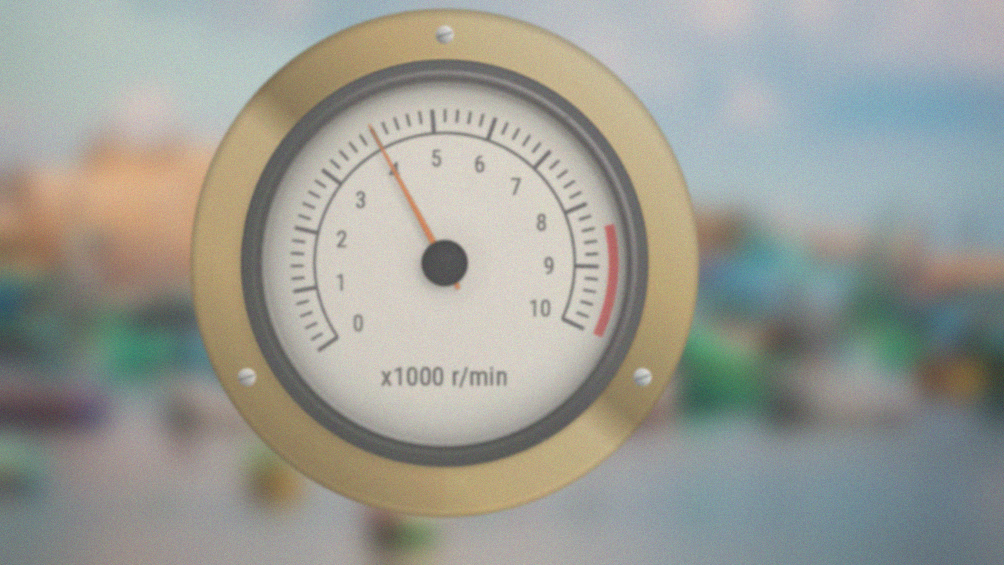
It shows 4000 rpm
